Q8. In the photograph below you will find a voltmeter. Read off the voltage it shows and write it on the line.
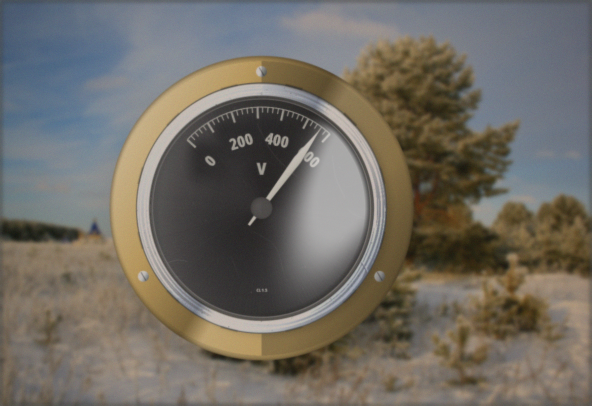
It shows 560 V
